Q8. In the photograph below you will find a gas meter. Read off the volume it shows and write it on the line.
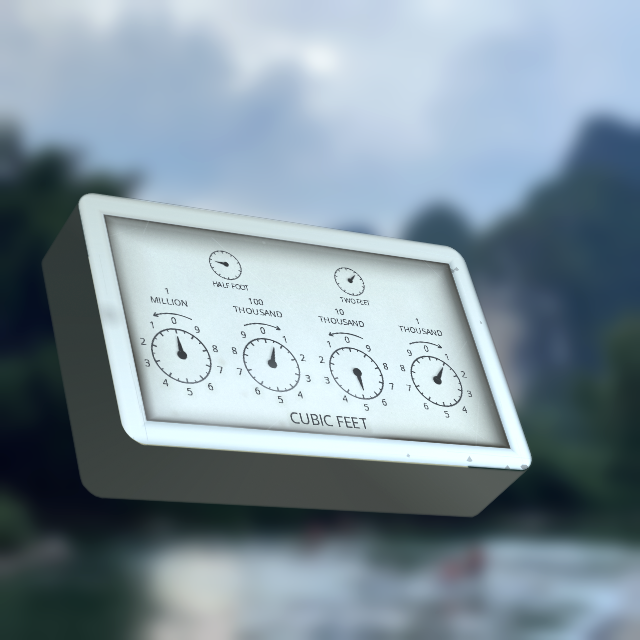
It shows 5100 ft³
